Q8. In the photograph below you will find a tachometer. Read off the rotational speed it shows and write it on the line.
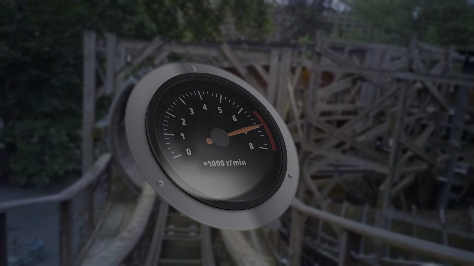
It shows 7000 rpm
